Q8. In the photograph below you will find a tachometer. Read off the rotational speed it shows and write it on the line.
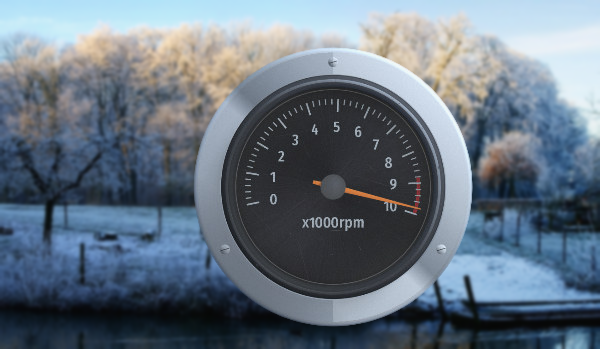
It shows 9800 rpm
